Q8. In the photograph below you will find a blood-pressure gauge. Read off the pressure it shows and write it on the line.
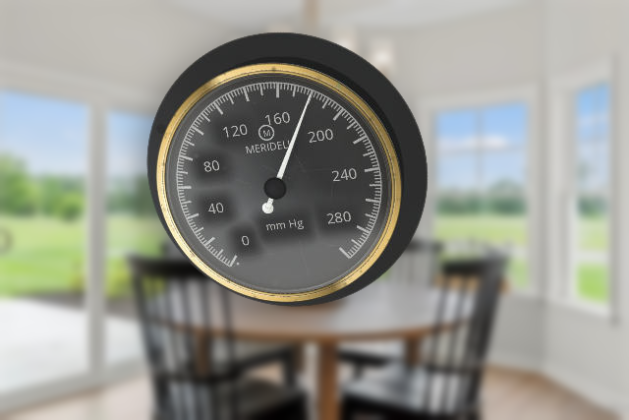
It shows 180 mmHg
